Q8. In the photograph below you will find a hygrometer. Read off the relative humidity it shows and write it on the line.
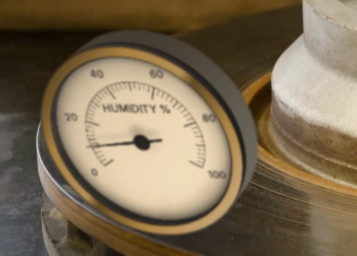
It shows 10 %
